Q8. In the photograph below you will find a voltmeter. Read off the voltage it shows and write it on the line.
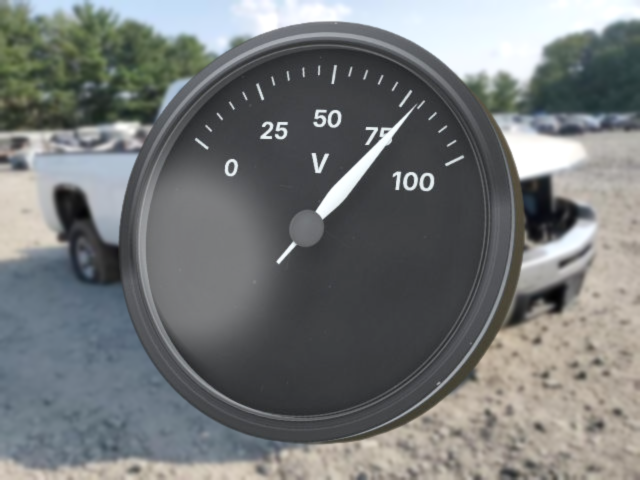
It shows 80 V
